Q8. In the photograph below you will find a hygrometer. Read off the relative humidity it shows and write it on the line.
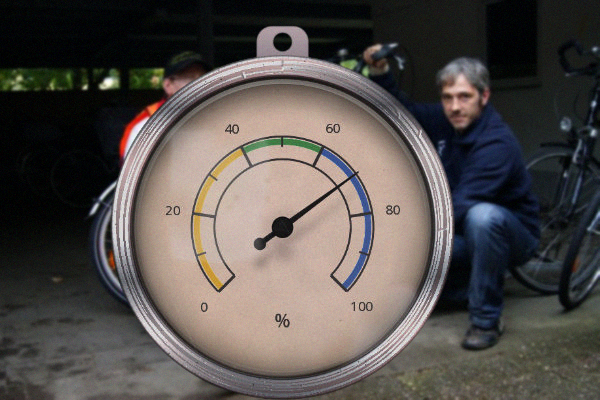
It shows 70 %
